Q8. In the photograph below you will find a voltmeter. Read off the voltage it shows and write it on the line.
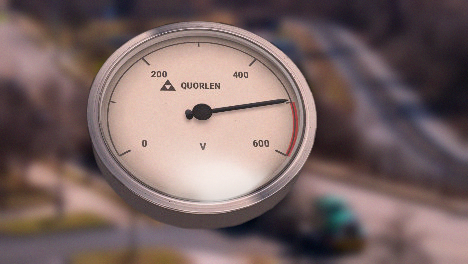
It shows 500 V
